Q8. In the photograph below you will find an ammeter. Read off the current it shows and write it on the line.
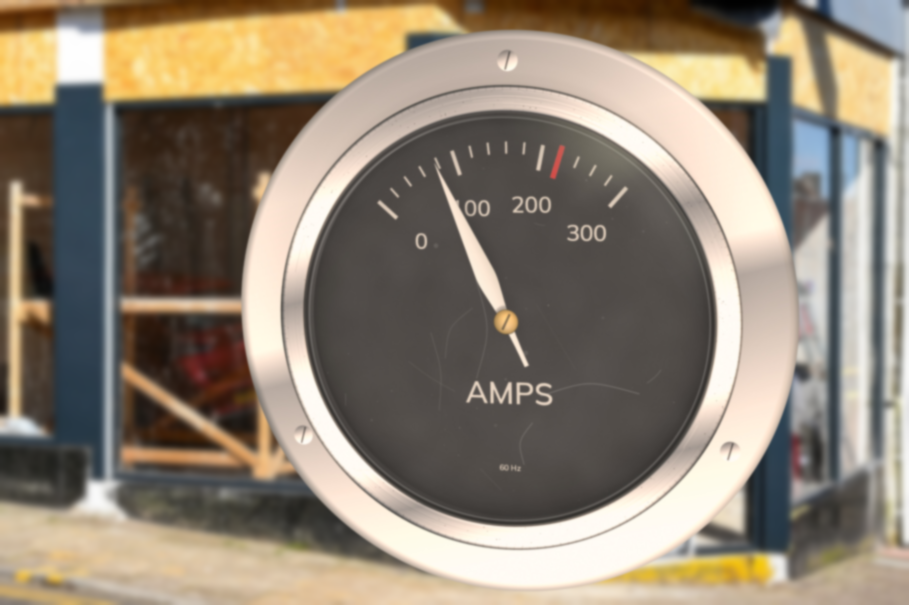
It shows 80 A
